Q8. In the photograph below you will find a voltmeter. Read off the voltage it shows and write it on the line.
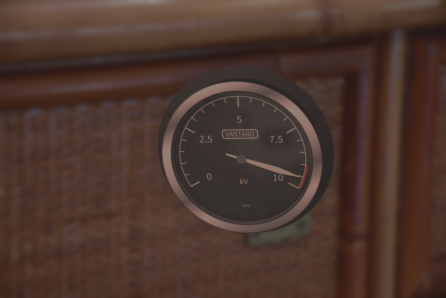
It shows 9.5 kV
